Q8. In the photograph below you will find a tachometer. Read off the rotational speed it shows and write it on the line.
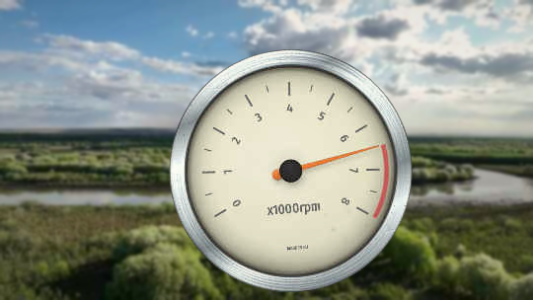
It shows 6500 rpm
